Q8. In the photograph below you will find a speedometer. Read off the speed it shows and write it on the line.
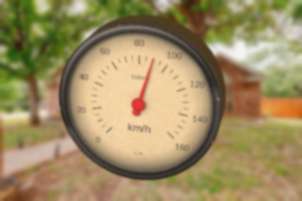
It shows 90 km/h
